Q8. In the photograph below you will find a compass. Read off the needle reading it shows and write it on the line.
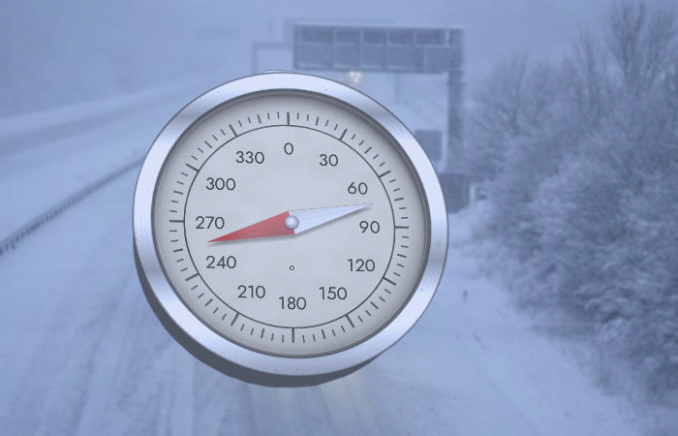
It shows 255 °
